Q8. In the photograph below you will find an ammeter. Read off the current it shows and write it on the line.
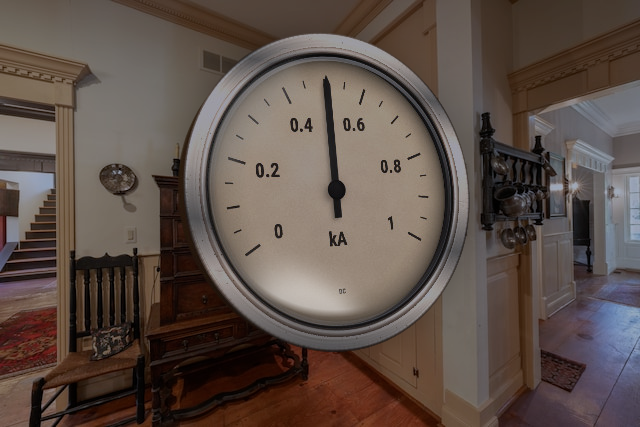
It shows 0.5 kA
